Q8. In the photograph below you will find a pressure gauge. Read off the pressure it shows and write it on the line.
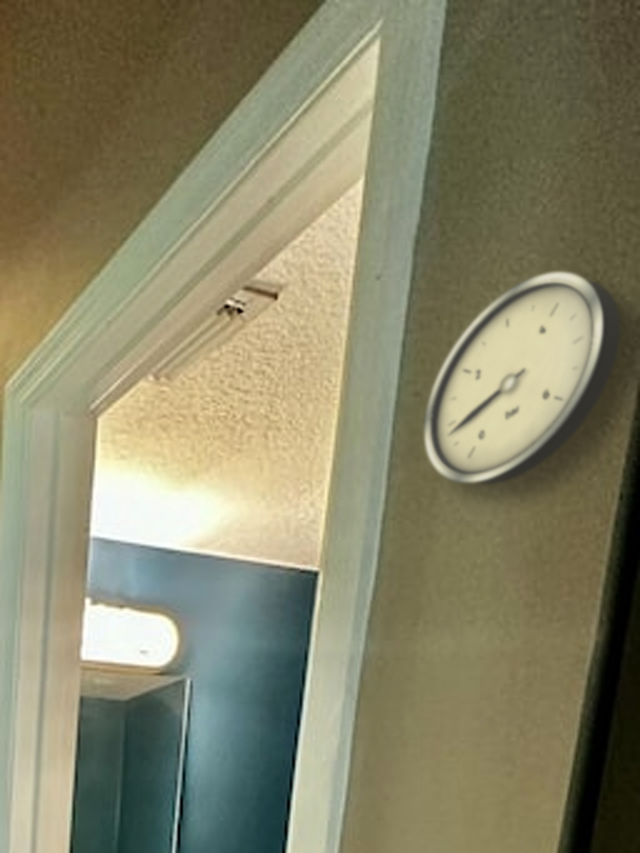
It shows 0.75 bar
